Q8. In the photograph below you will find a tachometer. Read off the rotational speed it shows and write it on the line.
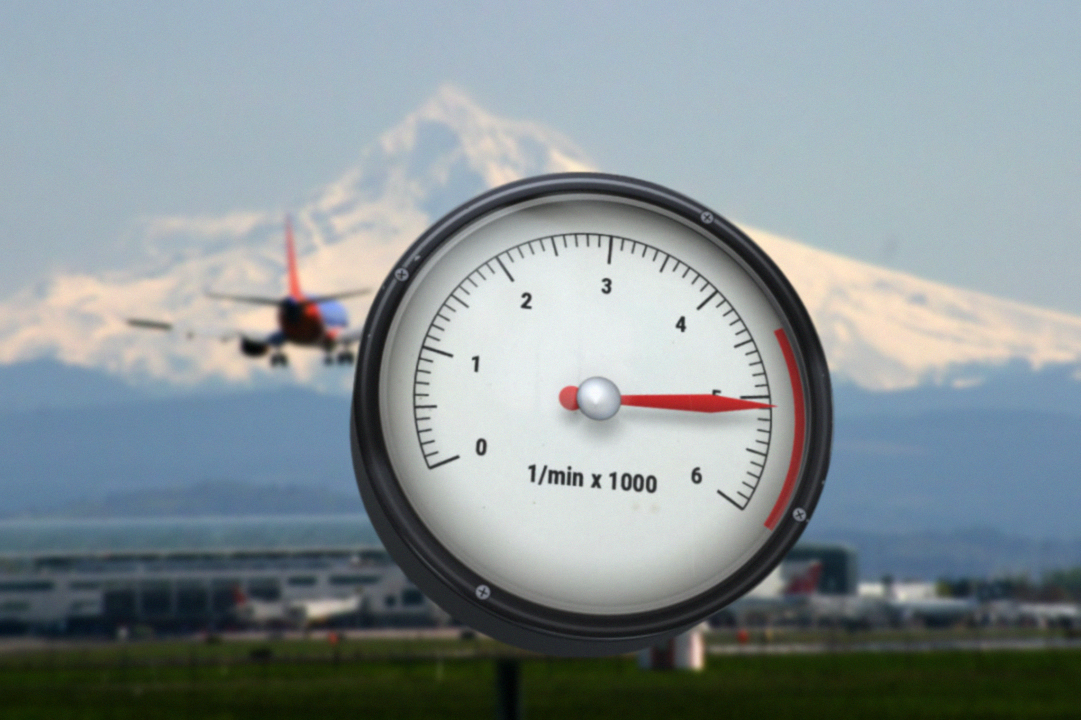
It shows 5100 rpm
